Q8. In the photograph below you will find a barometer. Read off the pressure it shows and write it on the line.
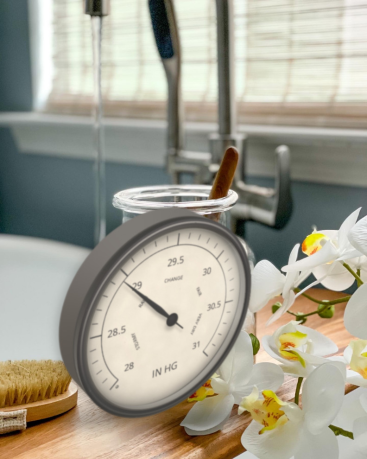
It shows 28.95 inHg
